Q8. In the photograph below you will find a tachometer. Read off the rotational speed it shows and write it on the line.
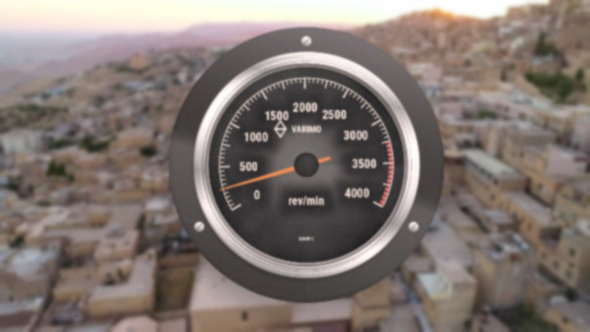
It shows 250 rpm
